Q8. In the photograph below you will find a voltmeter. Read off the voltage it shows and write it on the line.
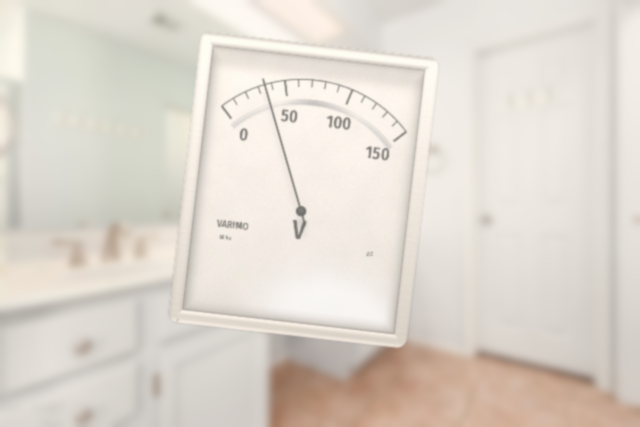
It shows 35 V
